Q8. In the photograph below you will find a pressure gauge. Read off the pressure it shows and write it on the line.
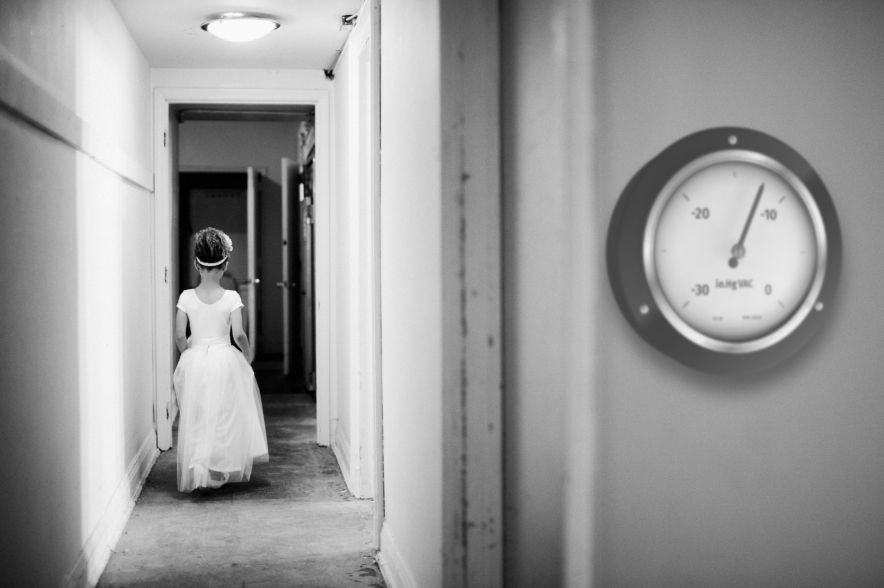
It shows -12.5 inHg
